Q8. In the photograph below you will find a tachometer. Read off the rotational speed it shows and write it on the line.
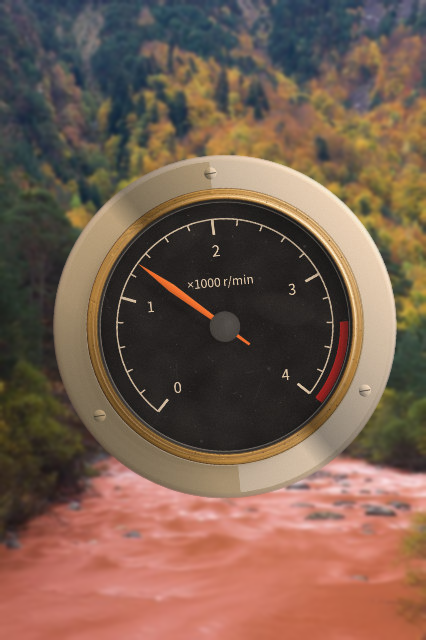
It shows 1300 rpm
